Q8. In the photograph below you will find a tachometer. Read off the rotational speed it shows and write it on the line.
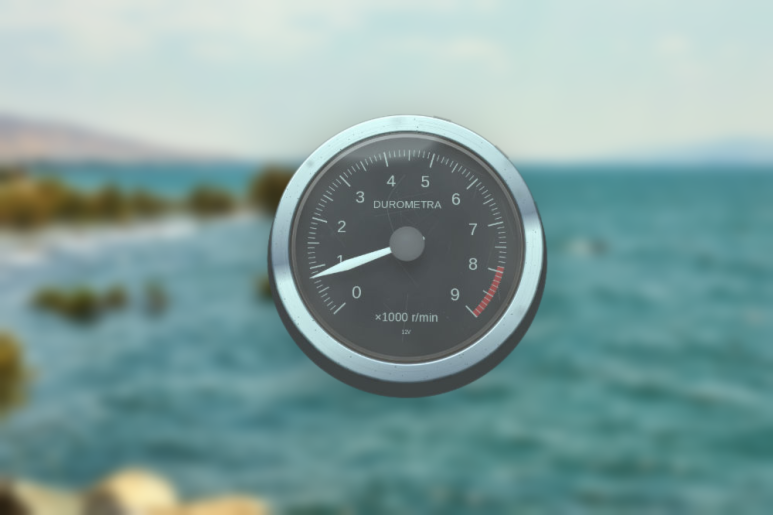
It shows 800 rpm
